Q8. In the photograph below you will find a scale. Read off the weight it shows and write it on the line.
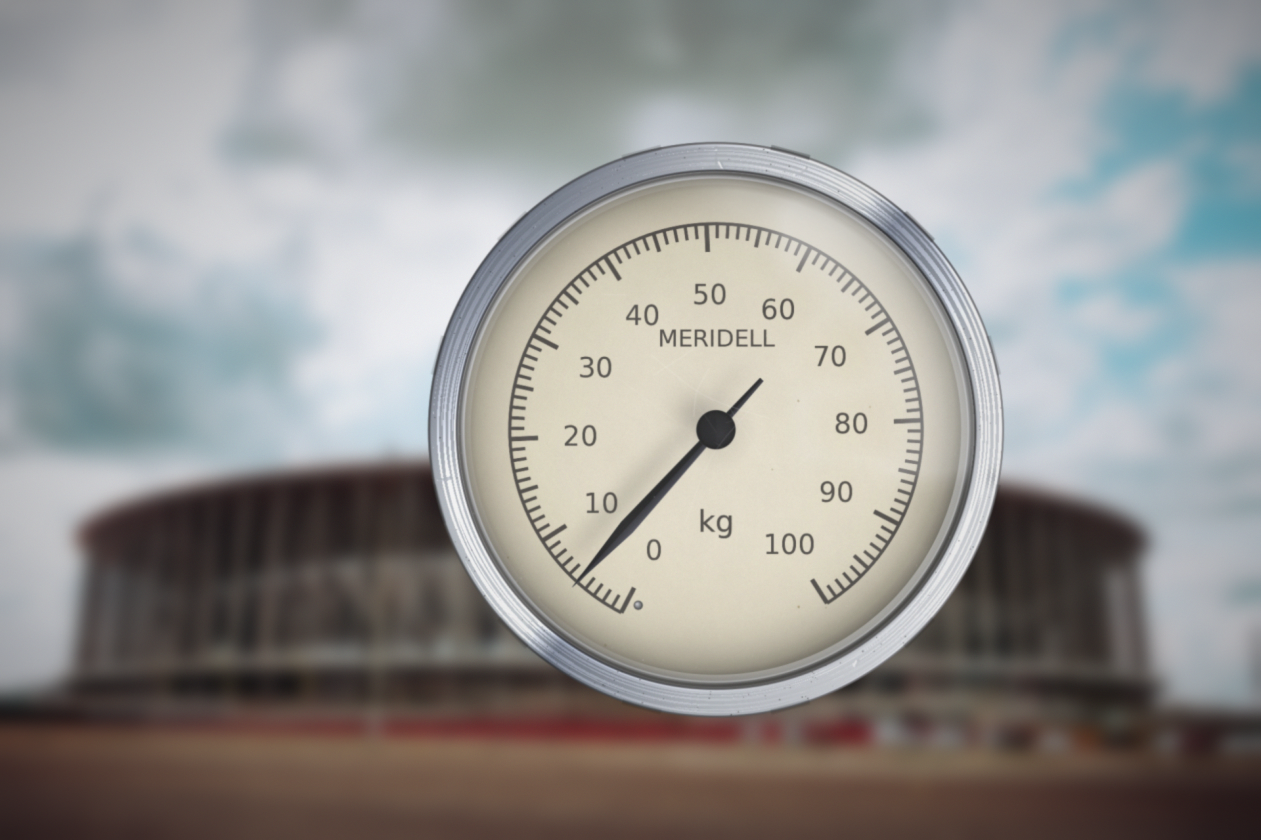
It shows 5 kg
